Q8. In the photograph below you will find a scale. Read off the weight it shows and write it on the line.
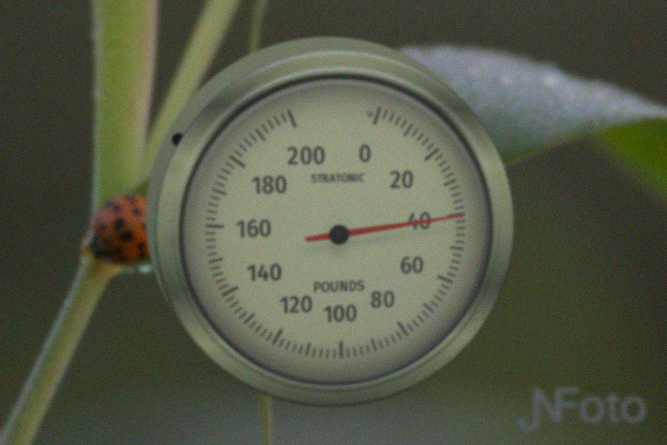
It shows 40 lb
